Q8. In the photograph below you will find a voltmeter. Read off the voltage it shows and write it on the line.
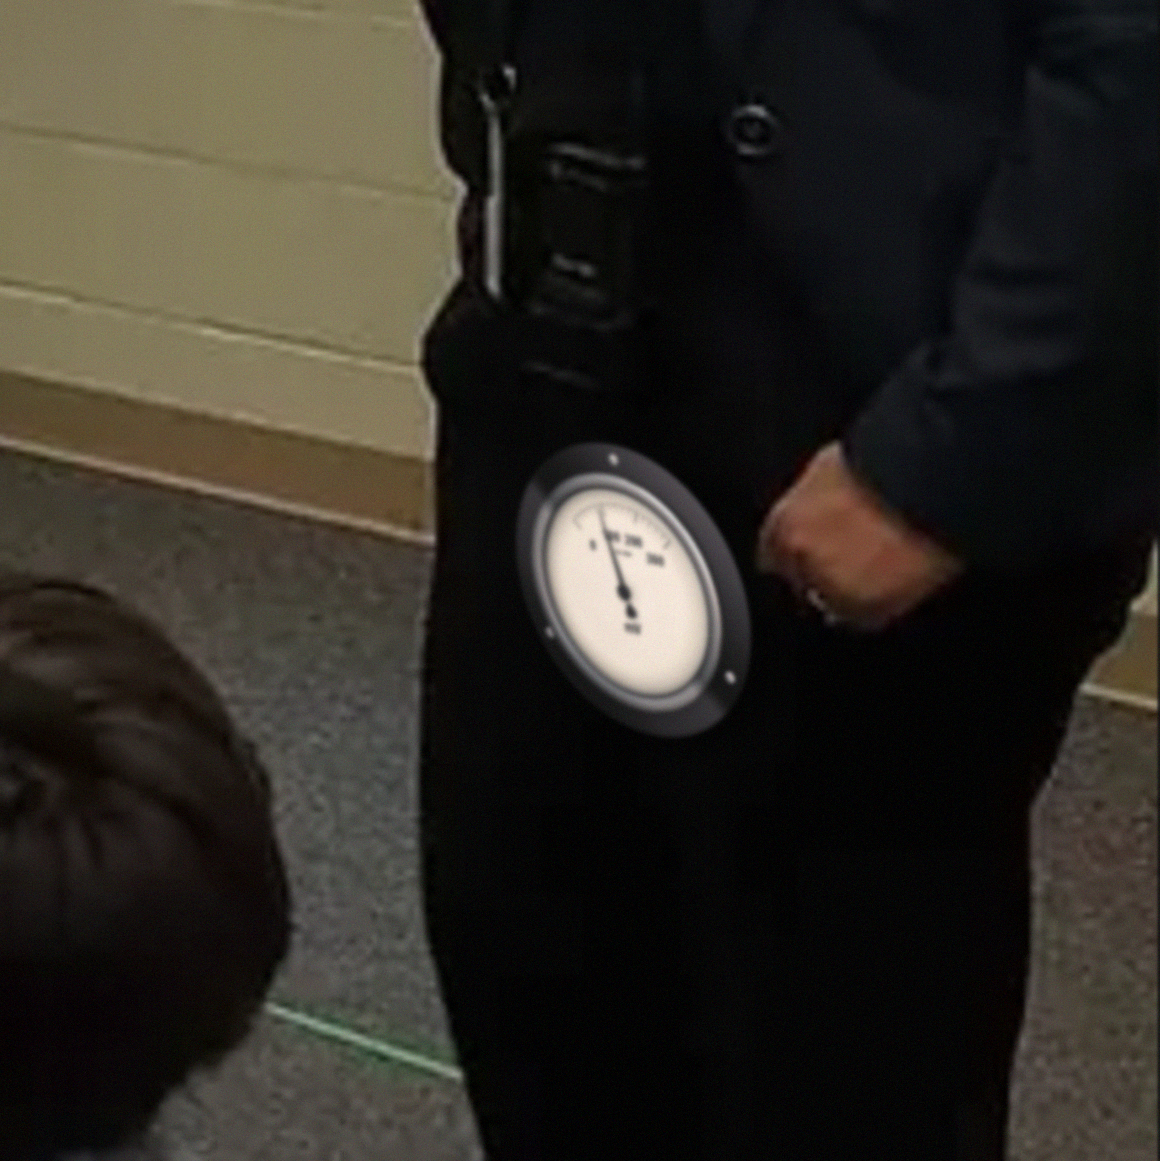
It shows 100 mV
